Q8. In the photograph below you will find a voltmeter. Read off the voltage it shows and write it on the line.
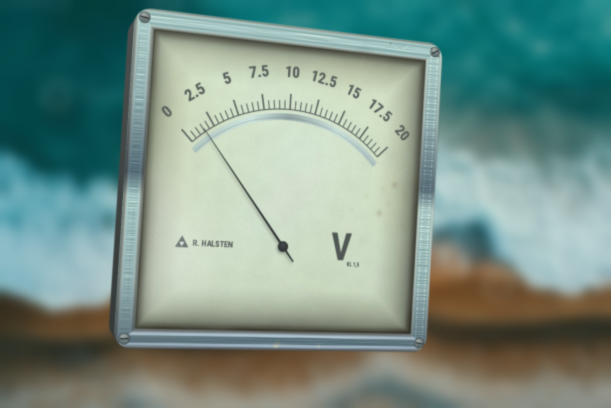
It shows 1.5 V
